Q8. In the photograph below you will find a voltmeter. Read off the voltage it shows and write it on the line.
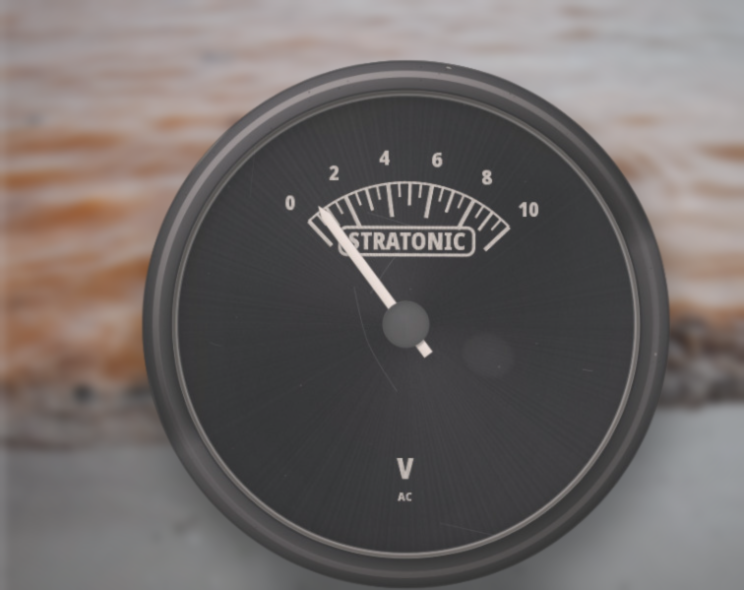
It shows 0.75 V
